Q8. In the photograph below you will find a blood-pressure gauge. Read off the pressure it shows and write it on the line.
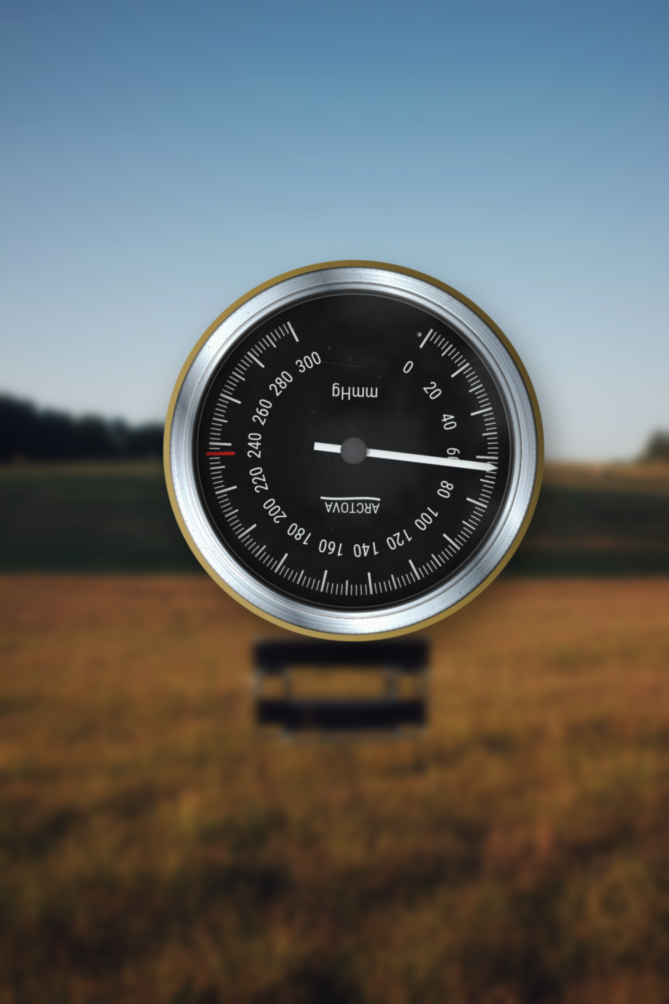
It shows 64 mmHg
